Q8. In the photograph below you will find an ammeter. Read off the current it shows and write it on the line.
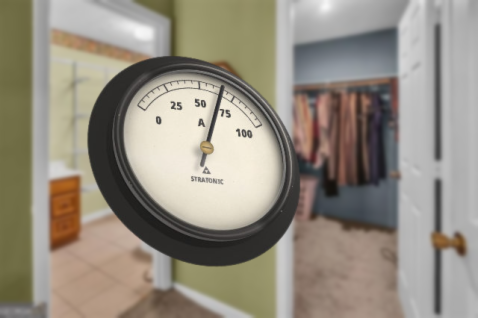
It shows 65 A
